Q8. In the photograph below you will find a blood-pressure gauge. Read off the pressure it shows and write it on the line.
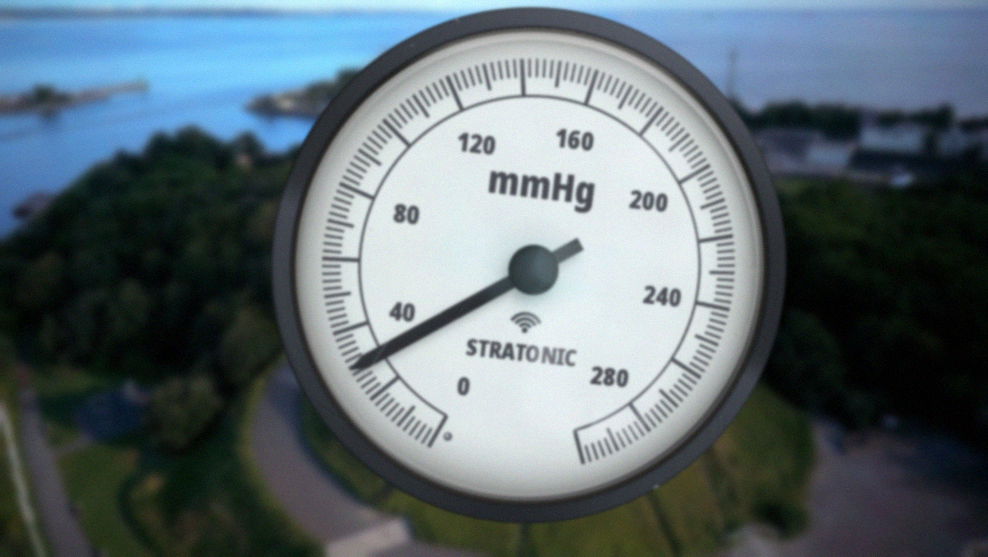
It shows 30 mmHg
